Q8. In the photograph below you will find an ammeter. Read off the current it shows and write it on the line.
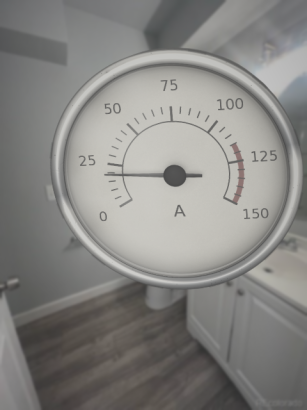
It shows 20 A
